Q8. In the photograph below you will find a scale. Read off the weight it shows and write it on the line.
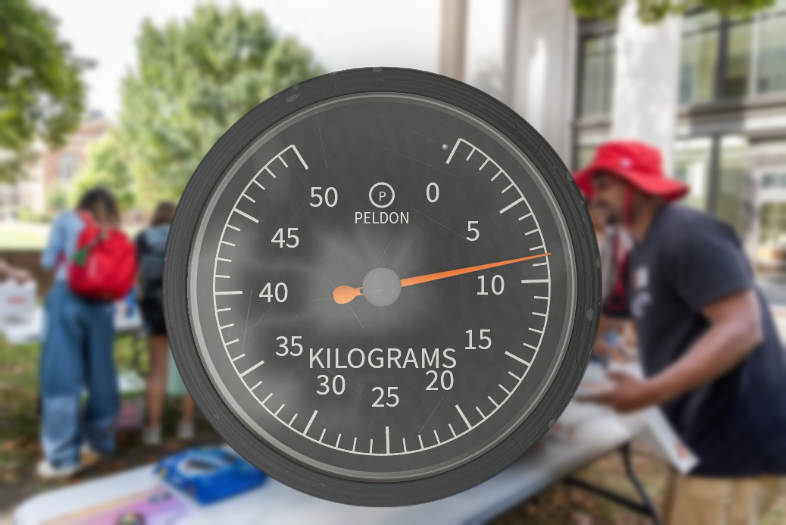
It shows 8.5 kg
